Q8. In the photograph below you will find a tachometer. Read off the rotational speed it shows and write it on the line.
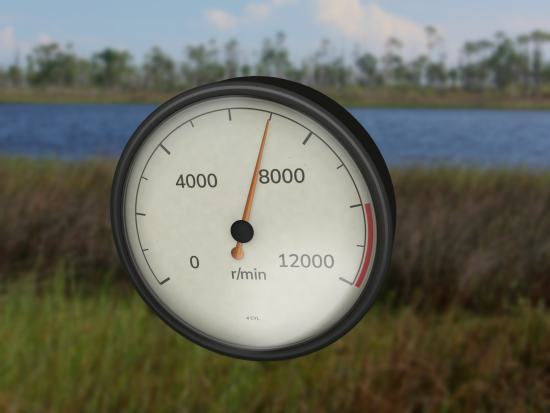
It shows 7000 rpm
